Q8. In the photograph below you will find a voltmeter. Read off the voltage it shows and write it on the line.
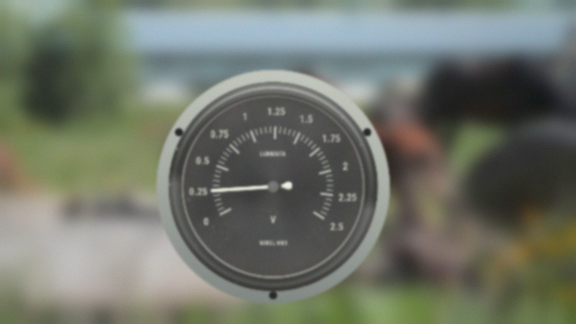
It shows 0.25 V
